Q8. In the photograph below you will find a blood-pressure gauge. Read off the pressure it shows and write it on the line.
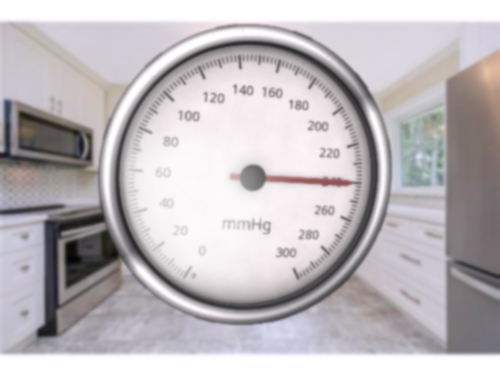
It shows 240 mmHg
